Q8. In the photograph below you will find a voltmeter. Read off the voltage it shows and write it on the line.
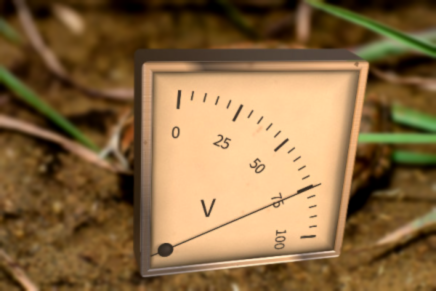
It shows 75 V
